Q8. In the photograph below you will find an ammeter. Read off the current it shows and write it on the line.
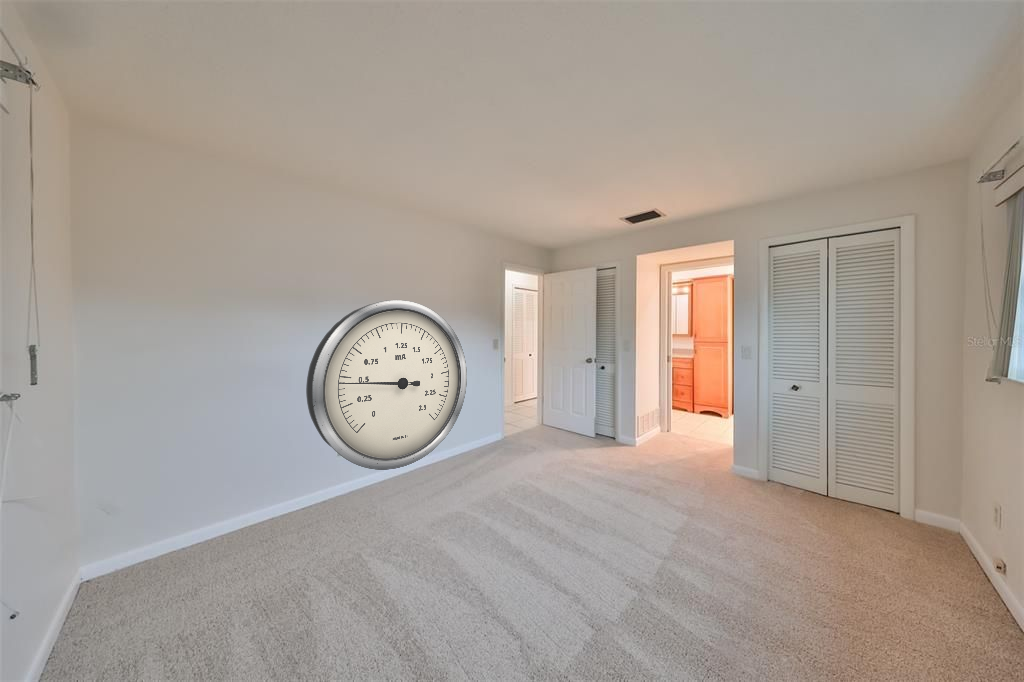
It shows 0.45 mA
